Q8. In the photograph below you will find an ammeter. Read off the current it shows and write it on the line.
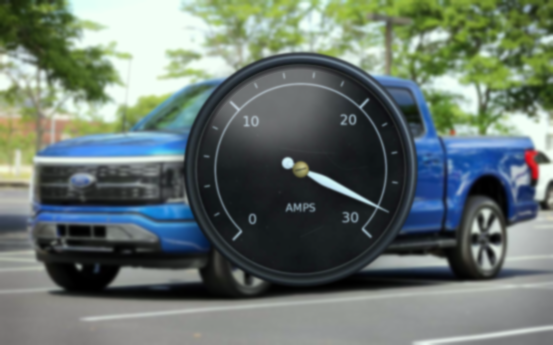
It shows 28 A
